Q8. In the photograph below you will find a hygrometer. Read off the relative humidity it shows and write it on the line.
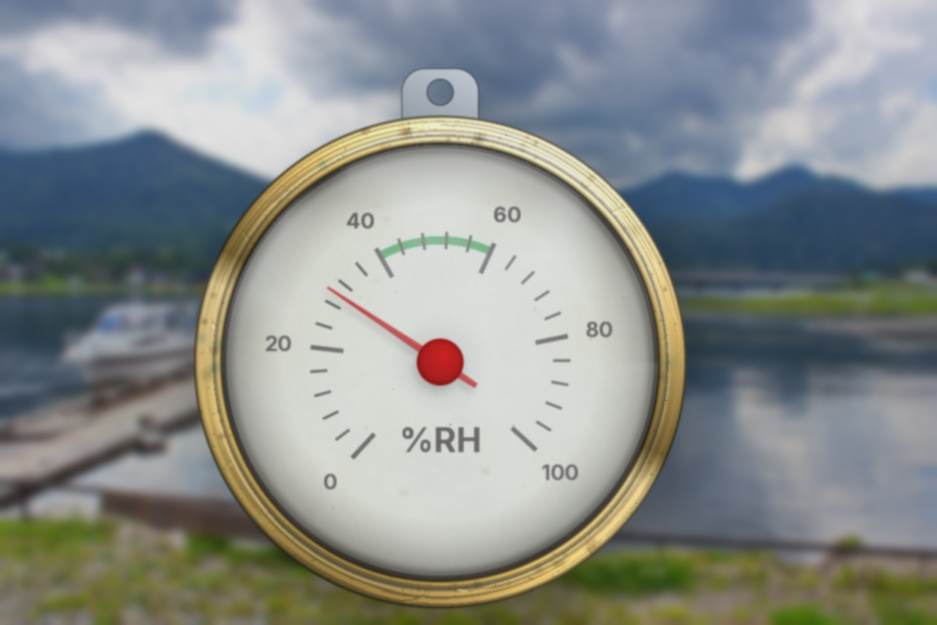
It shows 30 %
